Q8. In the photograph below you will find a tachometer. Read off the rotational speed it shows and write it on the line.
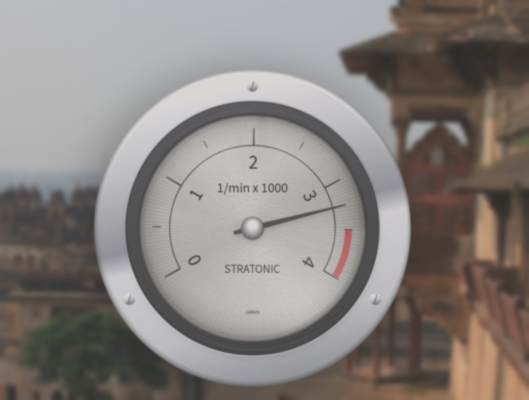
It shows 3250 rpm
